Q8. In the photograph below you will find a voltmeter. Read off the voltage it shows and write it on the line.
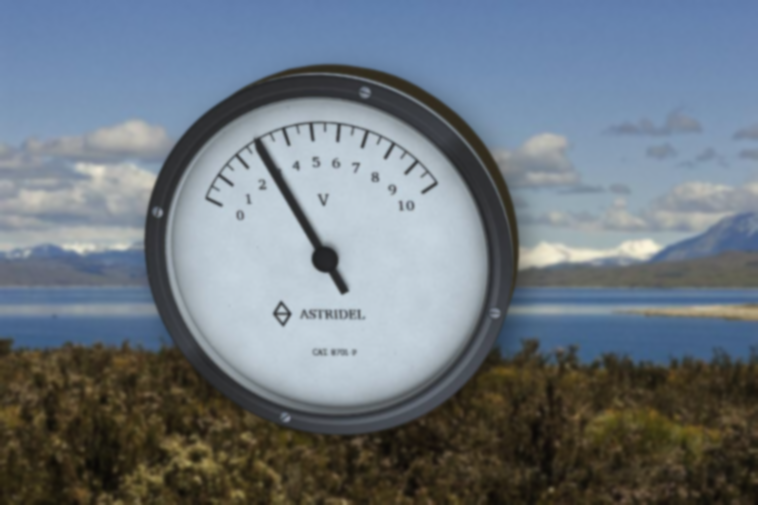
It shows 3 V
